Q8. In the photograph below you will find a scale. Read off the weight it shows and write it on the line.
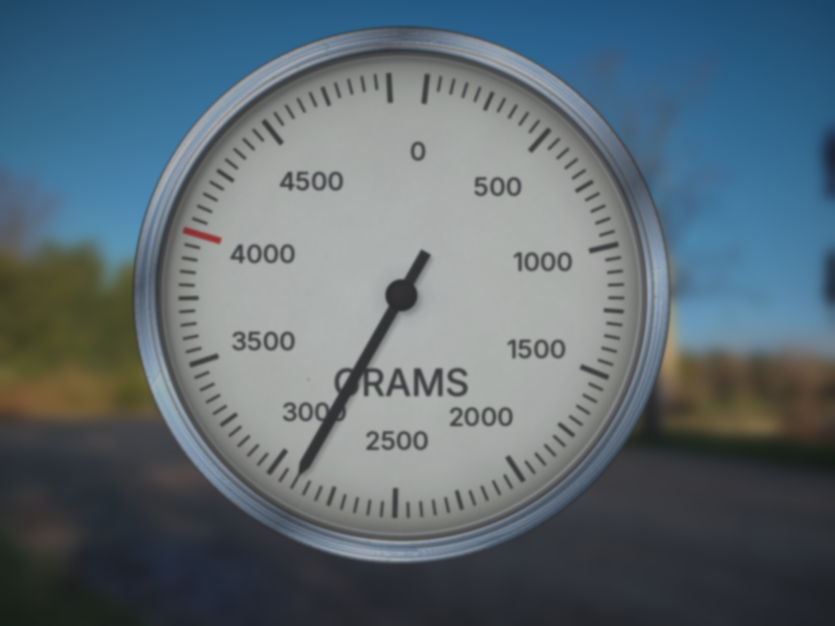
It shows 2900 g
